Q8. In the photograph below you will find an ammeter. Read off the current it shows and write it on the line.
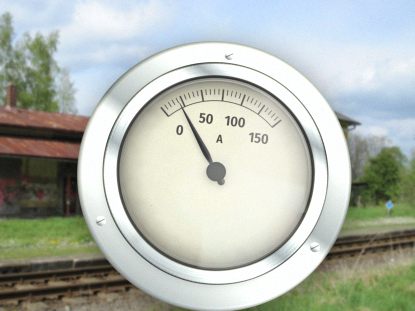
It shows 20 A
